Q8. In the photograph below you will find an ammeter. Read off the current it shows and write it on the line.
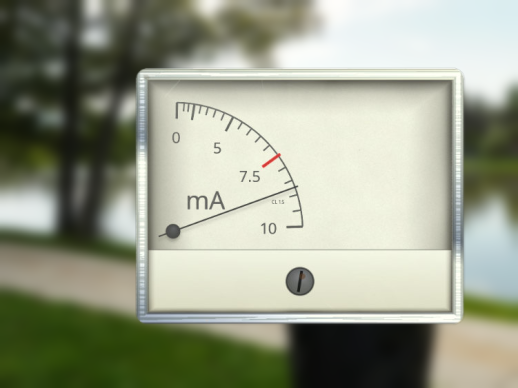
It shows 8.75 mA
